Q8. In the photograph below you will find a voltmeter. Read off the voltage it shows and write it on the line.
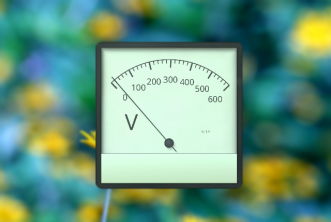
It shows 20 V
